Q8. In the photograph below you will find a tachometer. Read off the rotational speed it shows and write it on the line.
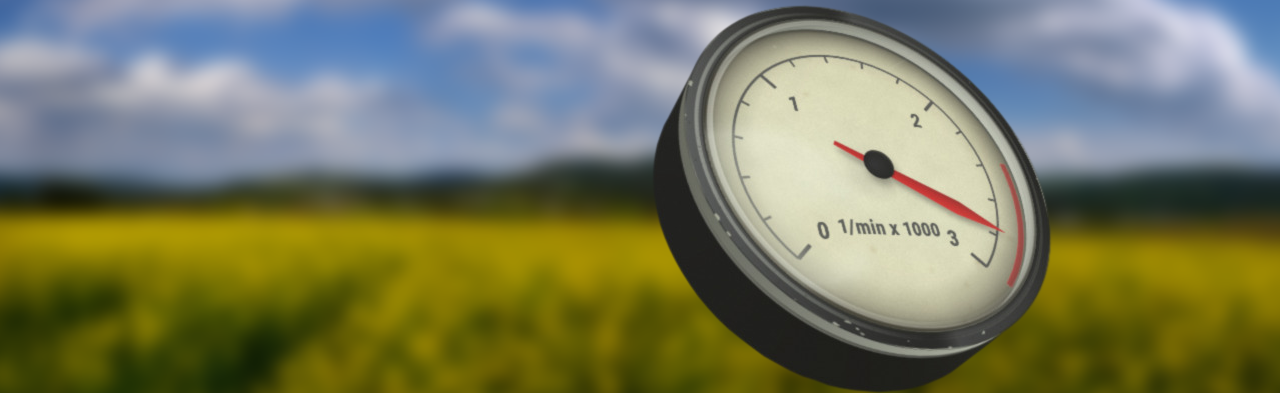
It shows 2800 rpm
